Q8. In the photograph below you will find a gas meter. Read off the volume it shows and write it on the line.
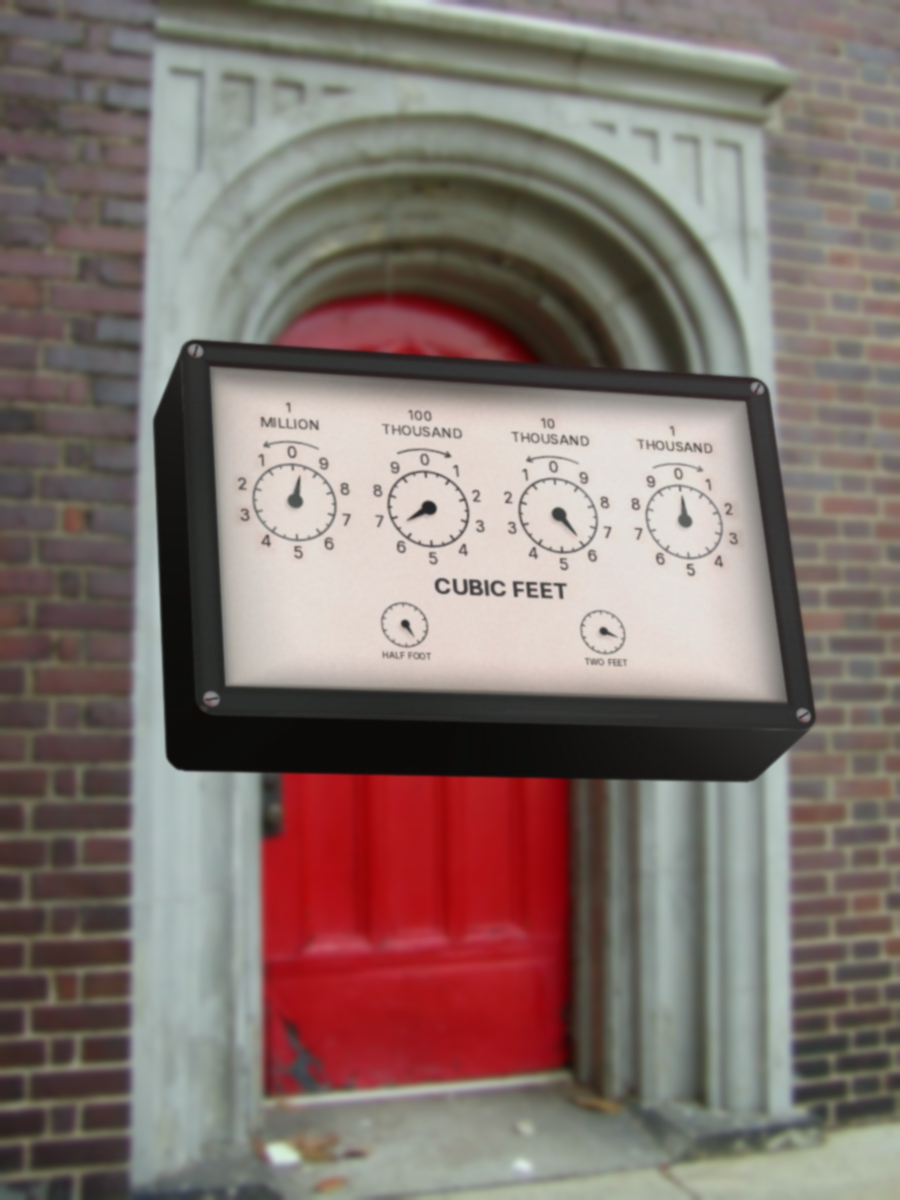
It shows 966000 ft³
